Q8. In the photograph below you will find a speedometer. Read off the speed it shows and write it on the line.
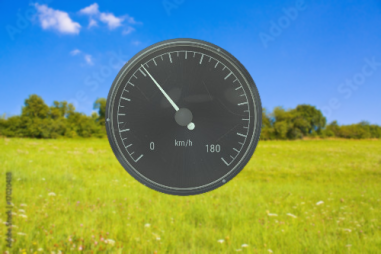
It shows 62.5 km/h
